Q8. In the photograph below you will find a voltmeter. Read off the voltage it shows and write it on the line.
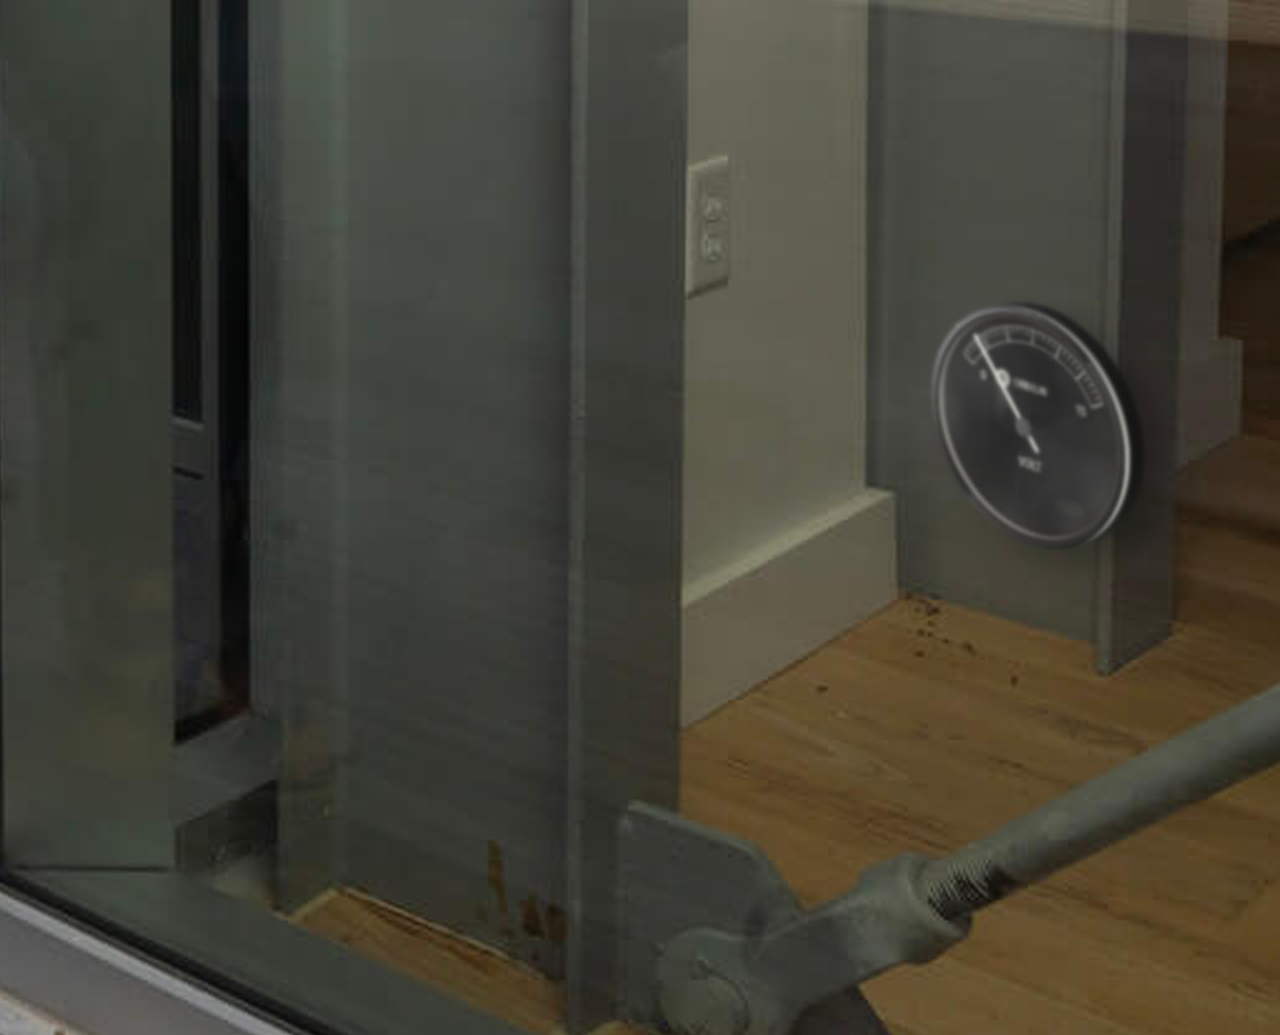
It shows 2.5 V
